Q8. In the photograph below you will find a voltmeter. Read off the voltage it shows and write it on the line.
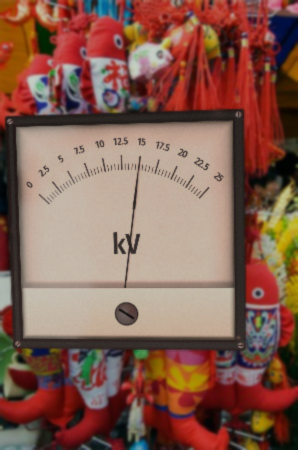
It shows 15 kV
